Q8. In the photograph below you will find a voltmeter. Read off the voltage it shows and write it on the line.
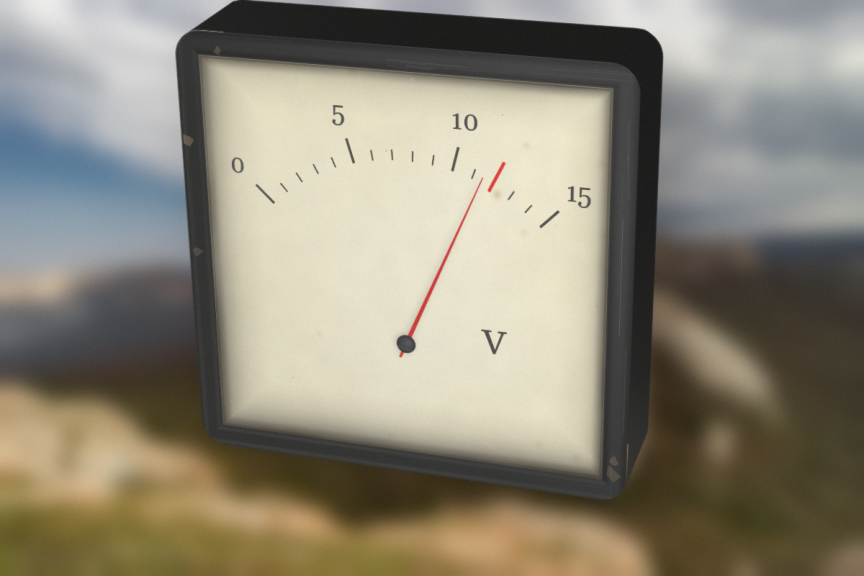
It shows 11.5 V
